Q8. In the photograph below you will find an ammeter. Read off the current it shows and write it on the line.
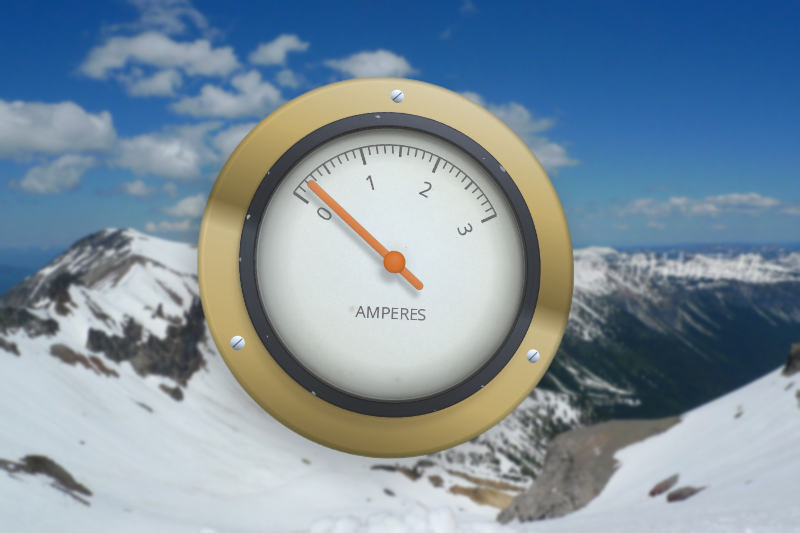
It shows 0.2 A
